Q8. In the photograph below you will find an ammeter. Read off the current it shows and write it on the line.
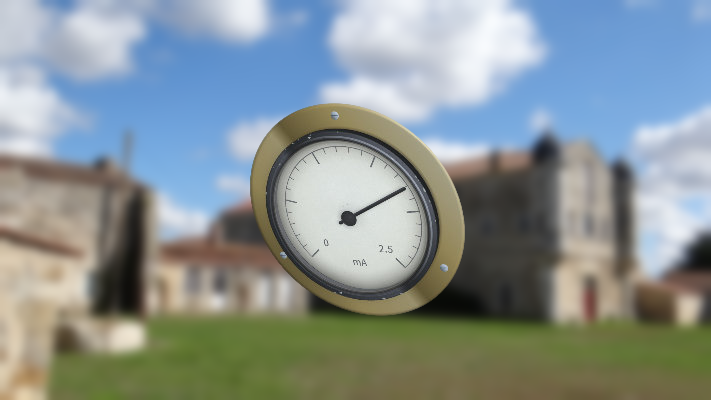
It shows 1.8 mA
